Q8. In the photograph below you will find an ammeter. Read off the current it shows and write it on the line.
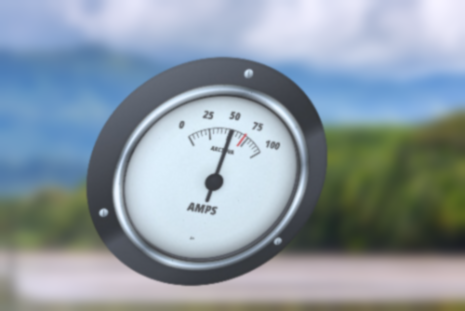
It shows 50 A
